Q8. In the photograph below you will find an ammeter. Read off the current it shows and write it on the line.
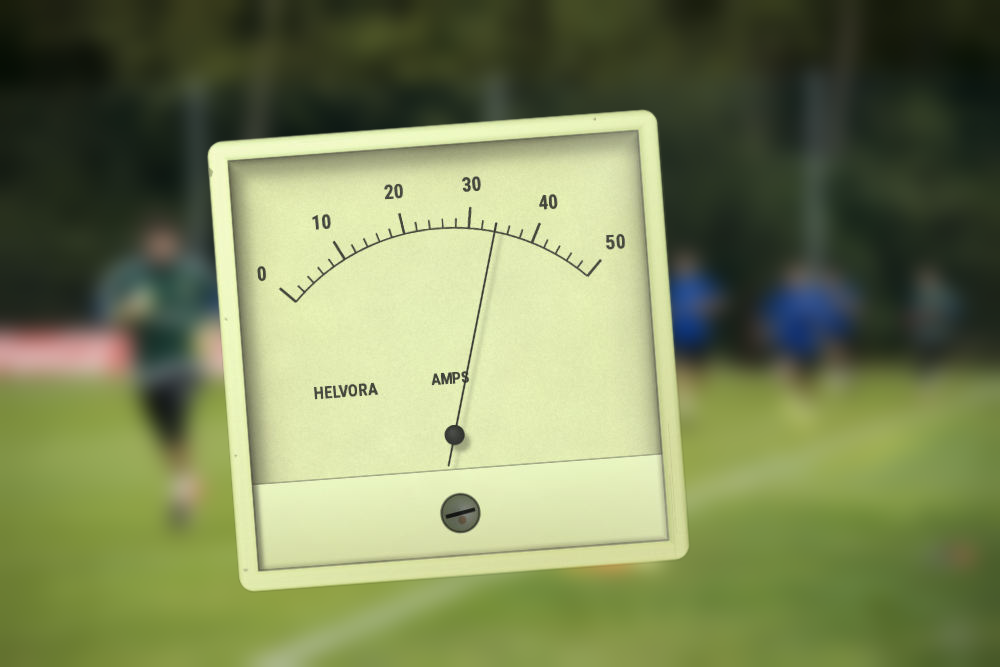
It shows 34 A
